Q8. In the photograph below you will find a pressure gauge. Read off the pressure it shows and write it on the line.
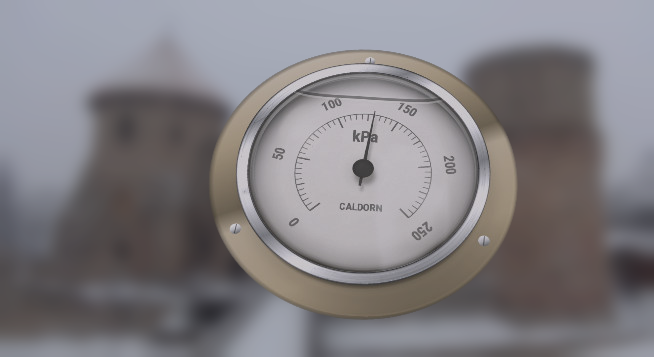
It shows 130 kPa
